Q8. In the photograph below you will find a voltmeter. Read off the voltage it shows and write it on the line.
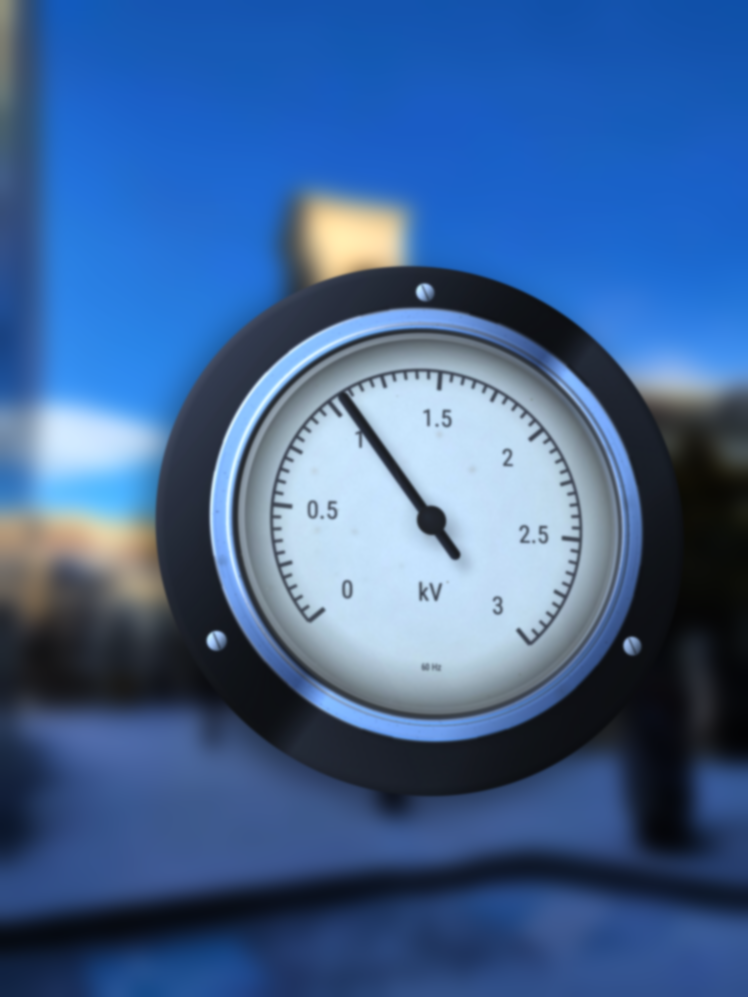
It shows 1.05 kV
